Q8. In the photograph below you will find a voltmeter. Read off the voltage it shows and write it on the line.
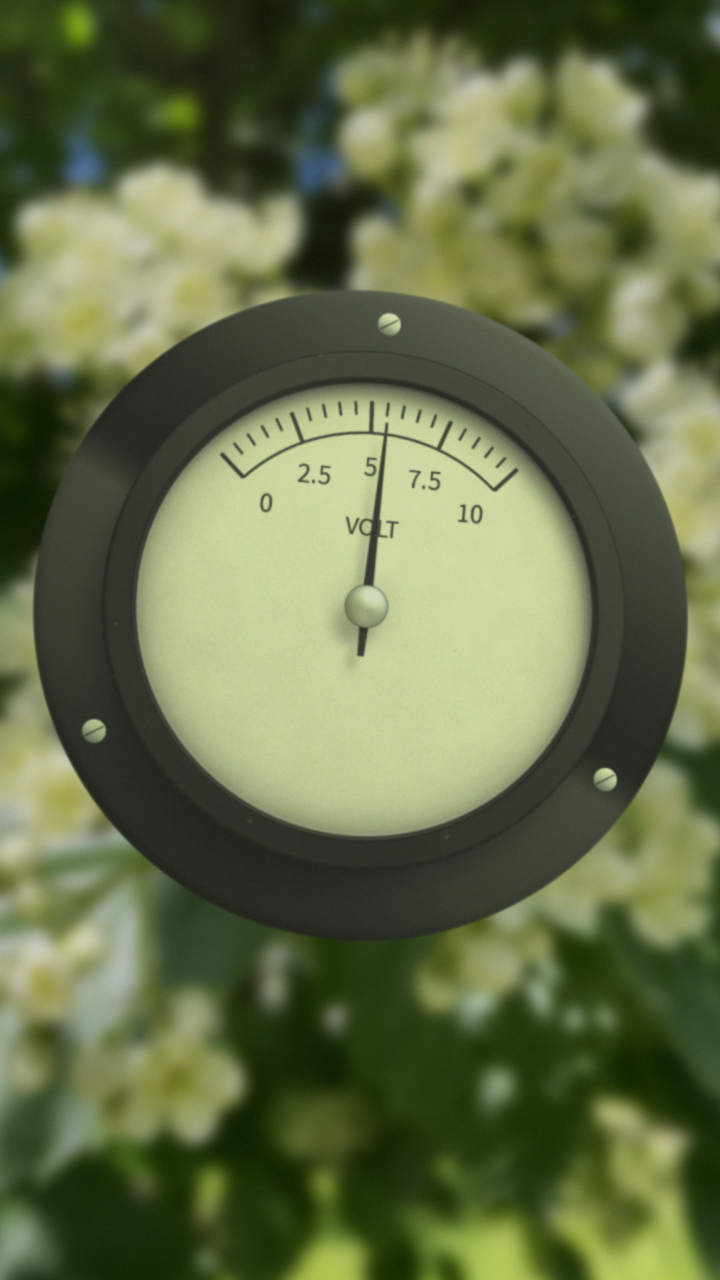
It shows 5.5 V
